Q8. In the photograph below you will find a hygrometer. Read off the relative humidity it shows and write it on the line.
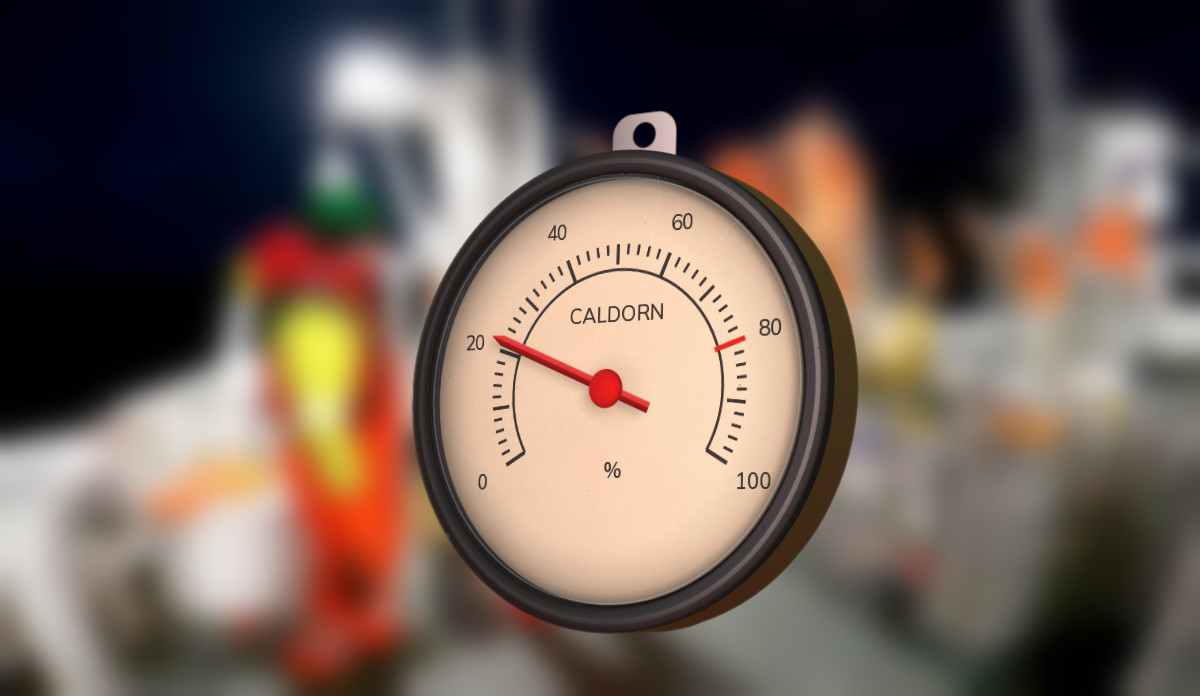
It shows 22 %
